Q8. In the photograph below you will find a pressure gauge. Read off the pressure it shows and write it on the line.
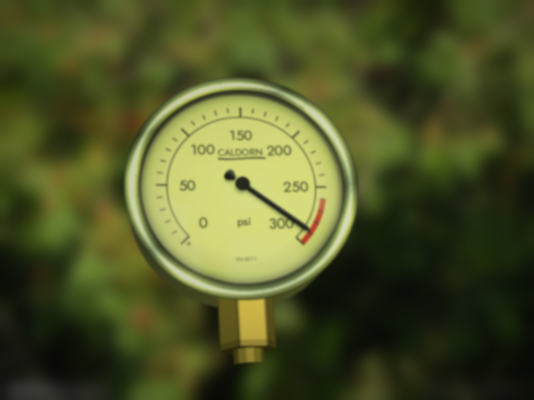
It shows 290 psi
